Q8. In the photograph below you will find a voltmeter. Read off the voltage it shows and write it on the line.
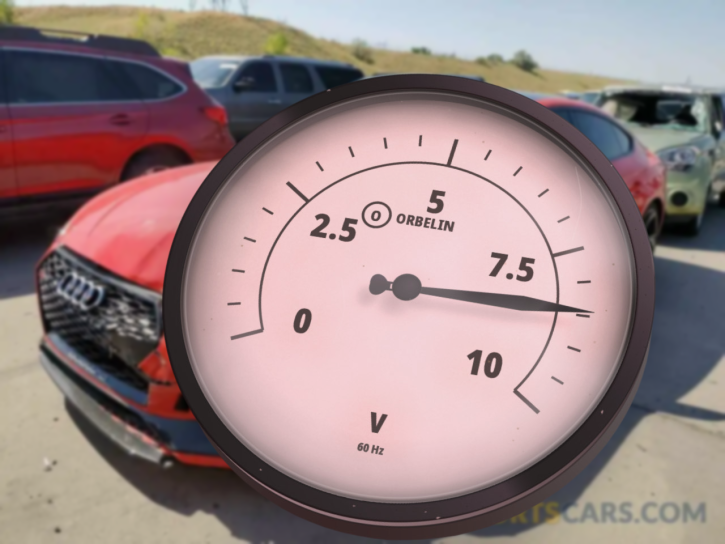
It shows 8.5 V
